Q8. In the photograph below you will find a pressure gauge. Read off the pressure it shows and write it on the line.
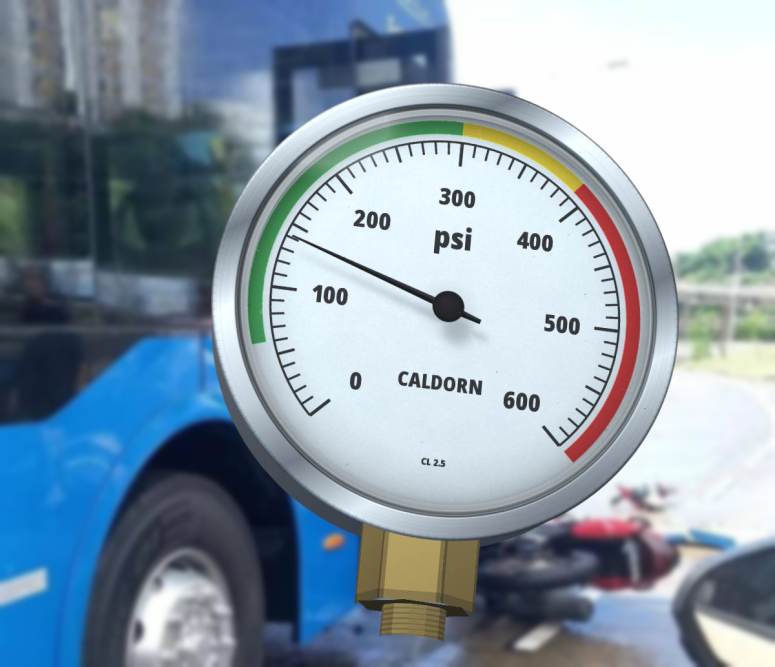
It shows 140 psi
